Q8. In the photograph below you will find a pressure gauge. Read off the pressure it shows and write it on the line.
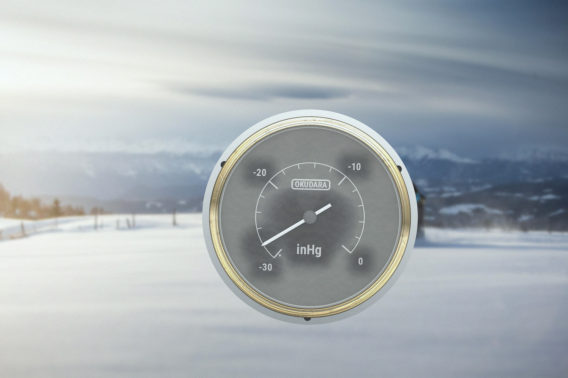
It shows -28 inHg
